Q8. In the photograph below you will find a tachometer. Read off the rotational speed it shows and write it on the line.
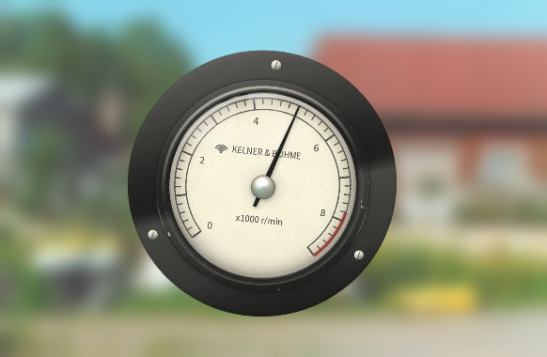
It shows 5000 rpm
